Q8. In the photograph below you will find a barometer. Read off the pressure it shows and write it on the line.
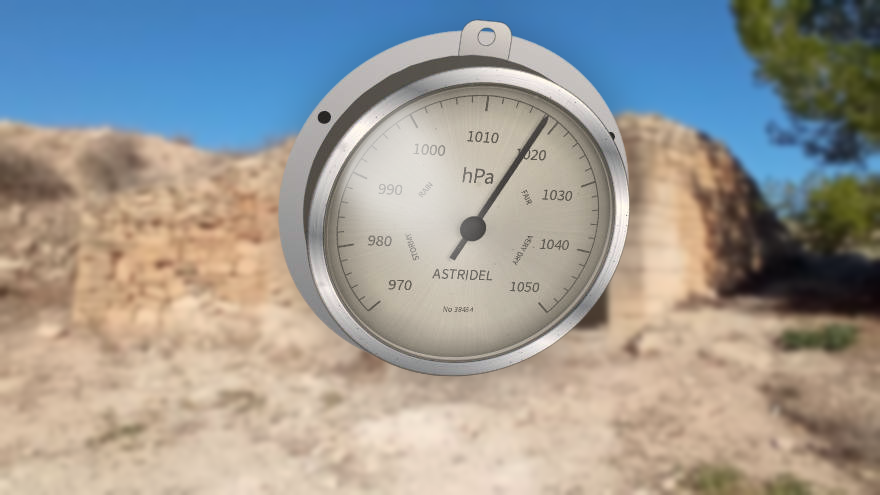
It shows 1018 hPa
